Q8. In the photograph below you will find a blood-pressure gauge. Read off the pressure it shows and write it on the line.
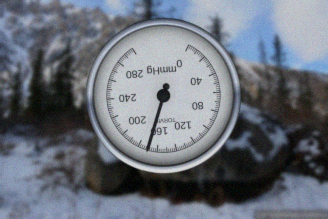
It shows 170 mmHg
